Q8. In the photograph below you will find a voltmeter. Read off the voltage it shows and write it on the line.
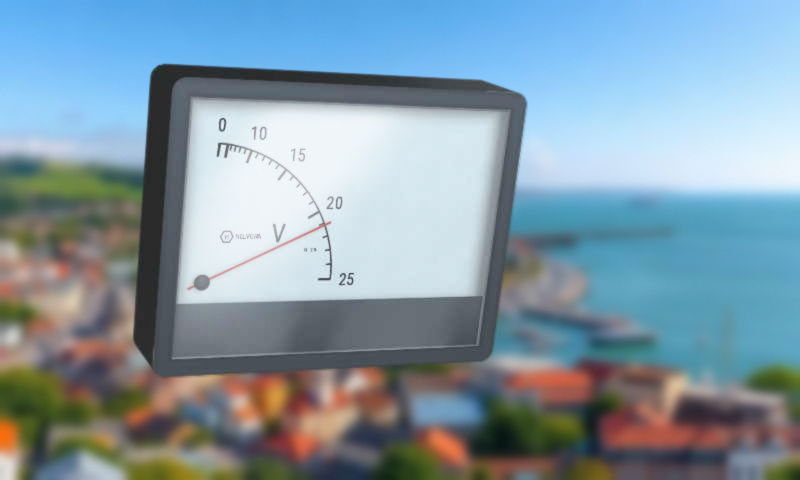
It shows 21 V
